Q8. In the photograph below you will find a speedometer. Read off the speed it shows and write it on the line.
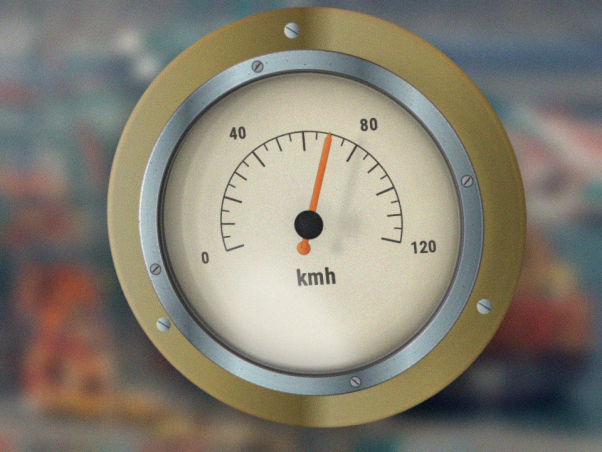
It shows 70 km/h
